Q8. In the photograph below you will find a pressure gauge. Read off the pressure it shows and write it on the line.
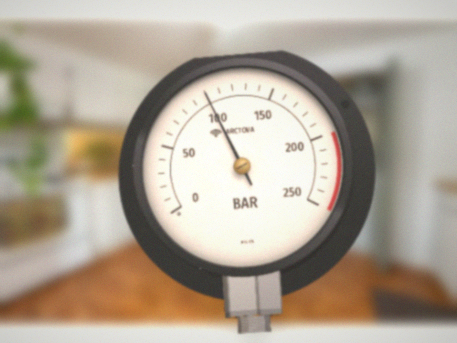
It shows 100 bar
